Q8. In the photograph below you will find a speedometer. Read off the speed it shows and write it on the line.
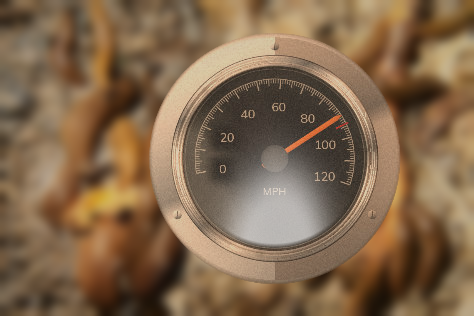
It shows 90 mph
